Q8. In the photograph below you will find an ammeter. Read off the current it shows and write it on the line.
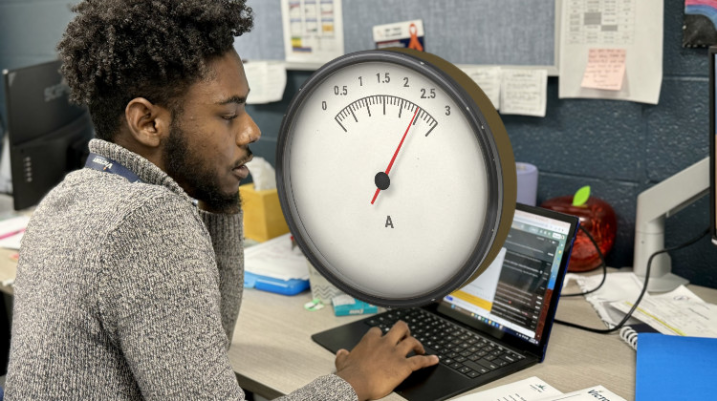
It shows 2.5 A
